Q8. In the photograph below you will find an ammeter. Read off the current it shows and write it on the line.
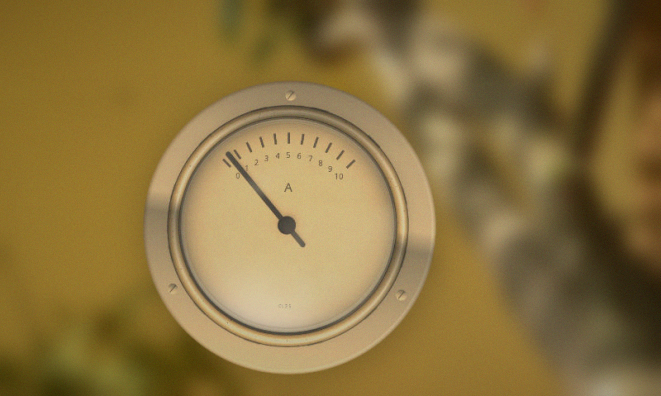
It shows 0.5 A
